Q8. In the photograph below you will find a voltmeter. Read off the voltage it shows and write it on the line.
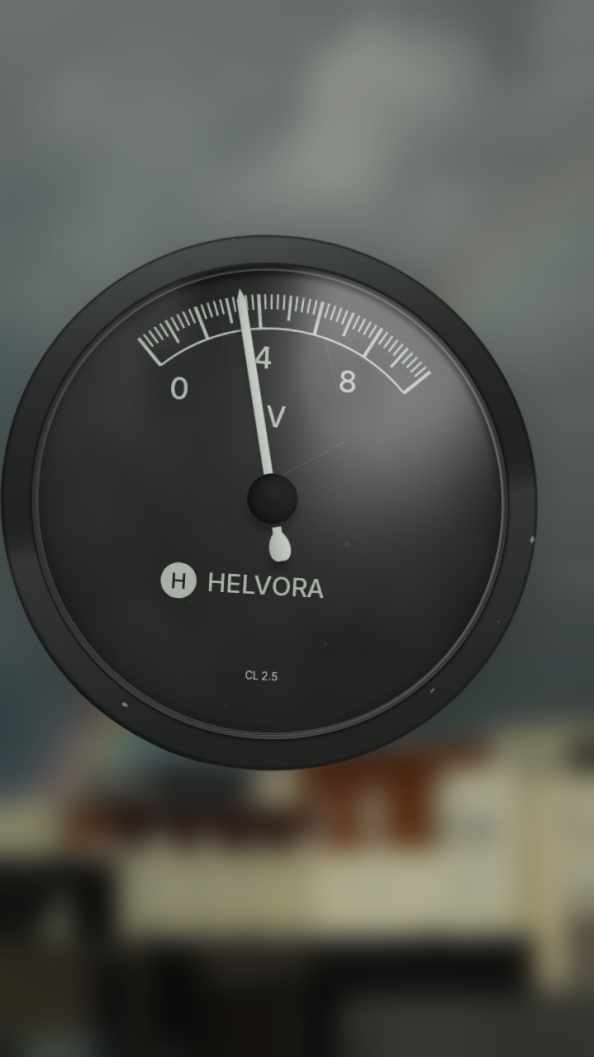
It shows 3.4 V
